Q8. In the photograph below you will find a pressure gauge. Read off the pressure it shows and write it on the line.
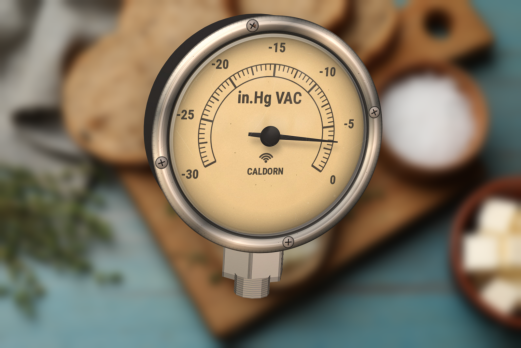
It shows -3.5 inHg
